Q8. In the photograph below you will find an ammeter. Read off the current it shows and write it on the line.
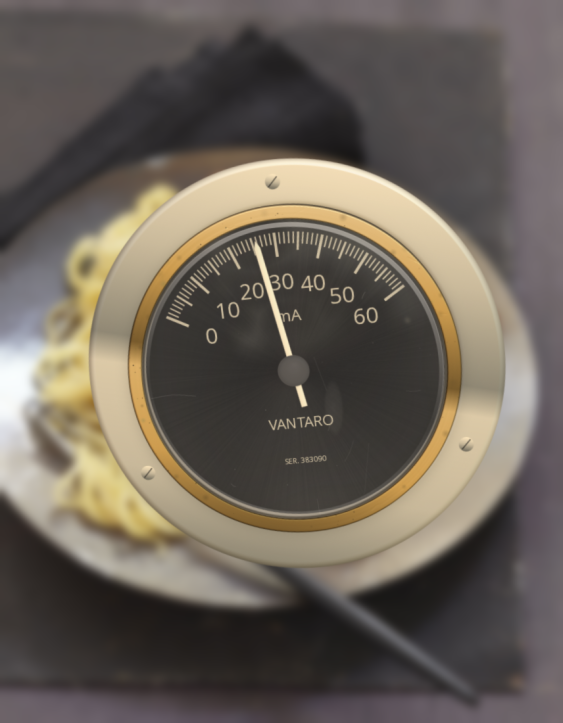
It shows 26 mA
